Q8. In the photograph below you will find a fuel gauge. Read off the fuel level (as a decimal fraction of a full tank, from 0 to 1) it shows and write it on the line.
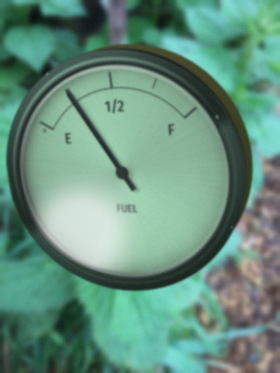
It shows 0.25
